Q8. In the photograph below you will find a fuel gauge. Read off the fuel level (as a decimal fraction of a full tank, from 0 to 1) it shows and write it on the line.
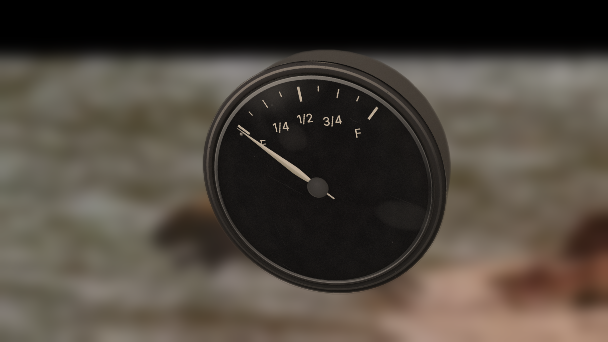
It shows 0
